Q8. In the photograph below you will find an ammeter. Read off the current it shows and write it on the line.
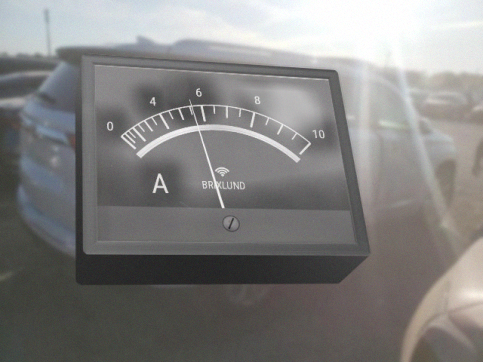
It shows 5.5 A
